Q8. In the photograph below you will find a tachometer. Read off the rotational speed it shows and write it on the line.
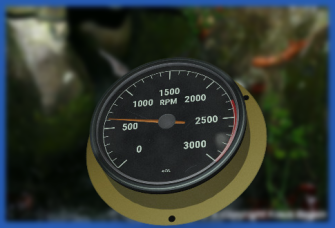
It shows 600 rpm
